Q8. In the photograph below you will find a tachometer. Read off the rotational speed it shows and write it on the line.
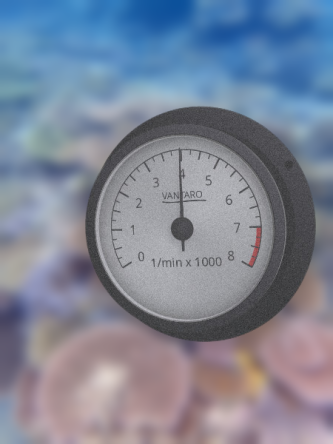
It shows 4000 rpm
